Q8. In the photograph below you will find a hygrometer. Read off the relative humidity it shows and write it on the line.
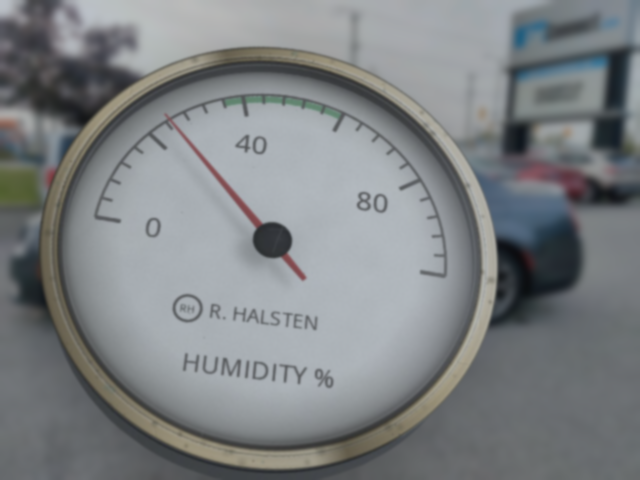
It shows 24 %
